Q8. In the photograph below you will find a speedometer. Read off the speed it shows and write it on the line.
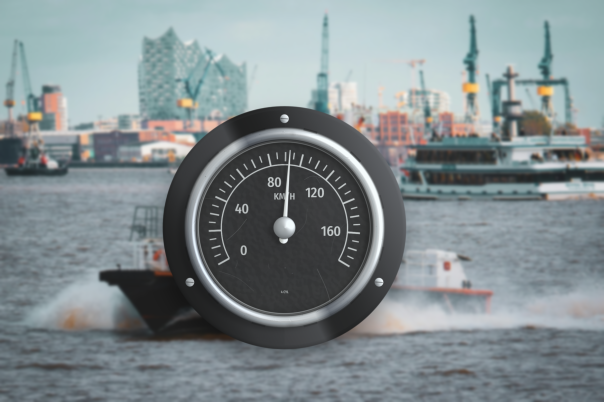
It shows 92.5 km/h
